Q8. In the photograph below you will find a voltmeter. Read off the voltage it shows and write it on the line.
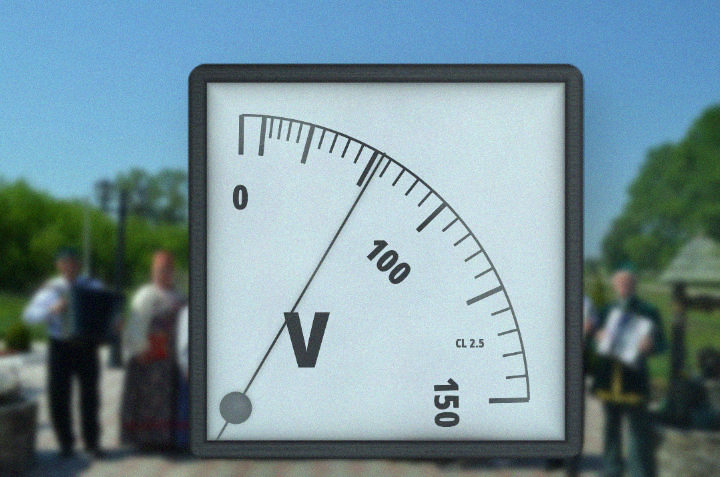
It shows 77.5 V
